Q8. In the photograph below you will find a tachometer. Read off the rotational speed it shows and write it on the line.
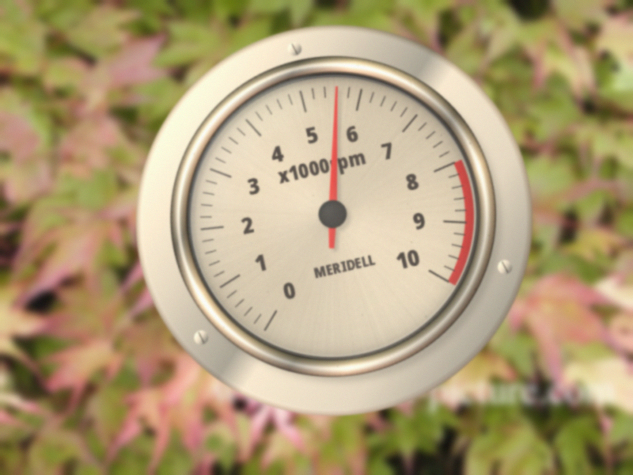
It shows 5600 rpm
